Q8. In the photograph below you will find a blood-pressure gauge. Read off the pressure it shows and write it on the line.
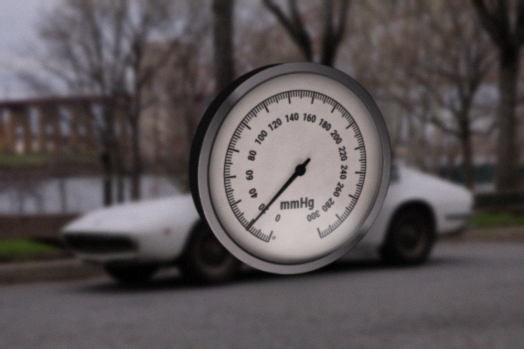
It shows 20 mmHg
